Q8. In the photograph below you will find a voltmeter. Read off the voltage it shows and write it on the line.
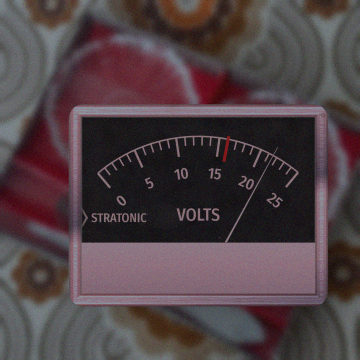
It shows 21.5 V
